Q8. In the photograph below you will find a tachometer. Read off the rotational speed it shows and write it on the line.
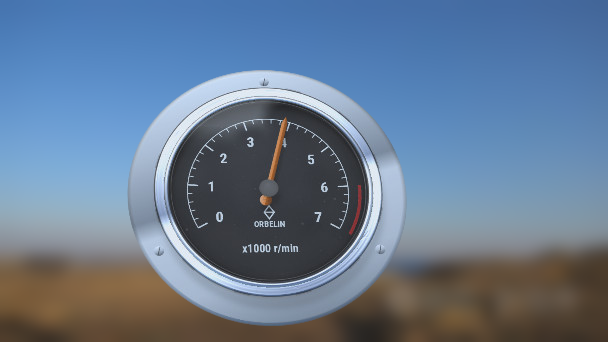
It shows 3900 rpm
